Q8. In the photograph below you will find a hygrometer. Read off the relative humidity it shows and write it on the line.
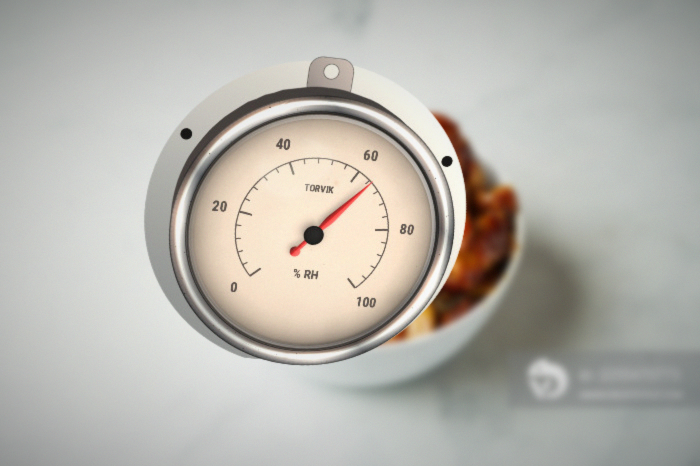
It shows 64 %
